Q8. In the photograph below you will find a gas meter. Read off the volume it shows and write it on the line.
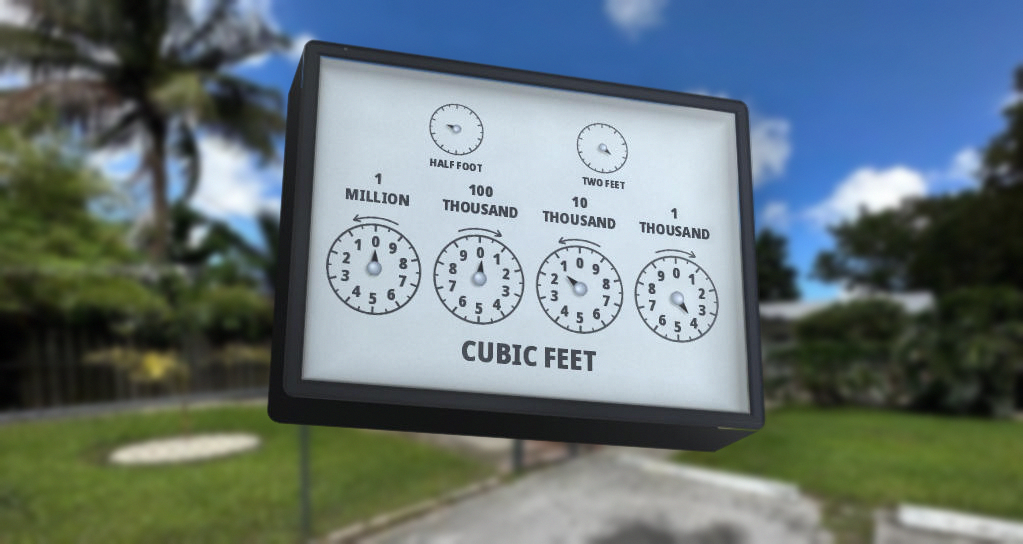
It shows 1400 ft³
